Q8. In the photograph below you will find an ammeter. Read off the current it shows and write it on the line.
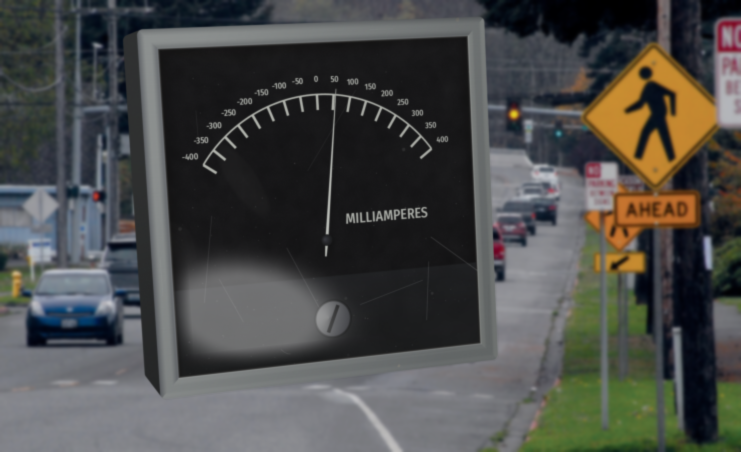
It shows 50 mA
